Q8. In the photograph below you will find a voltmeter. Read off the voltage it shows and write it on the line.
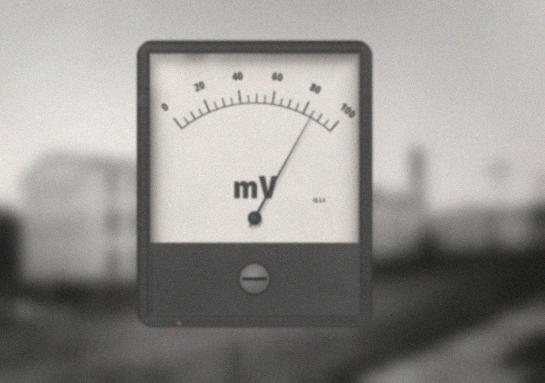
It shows 85 mV
